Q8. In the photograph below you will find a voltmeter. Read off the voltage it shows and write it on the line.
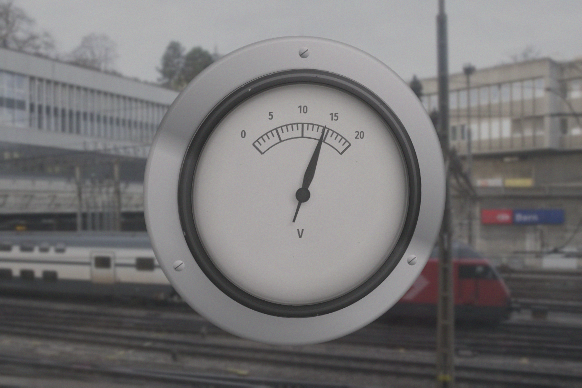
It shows 14 V
